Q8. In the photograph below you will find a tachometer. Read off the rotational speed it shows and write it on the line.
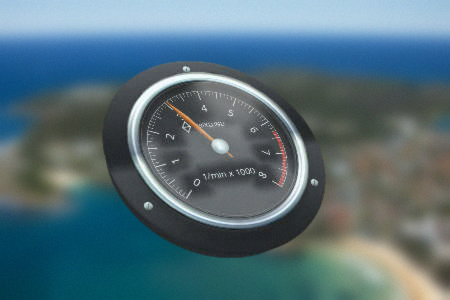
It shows 3000 rpm
